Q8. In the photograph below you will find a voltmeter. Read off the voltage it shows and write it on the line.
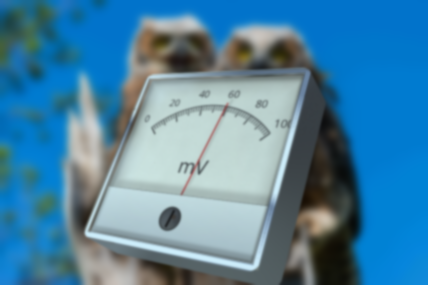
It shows 60 mV
